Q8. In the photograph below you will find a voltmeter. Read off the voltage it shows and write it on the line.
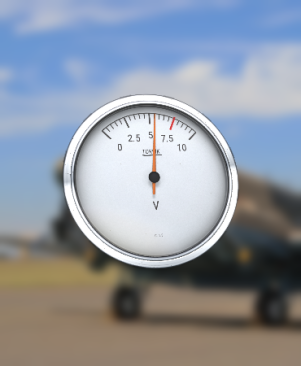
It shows 5.5 V
